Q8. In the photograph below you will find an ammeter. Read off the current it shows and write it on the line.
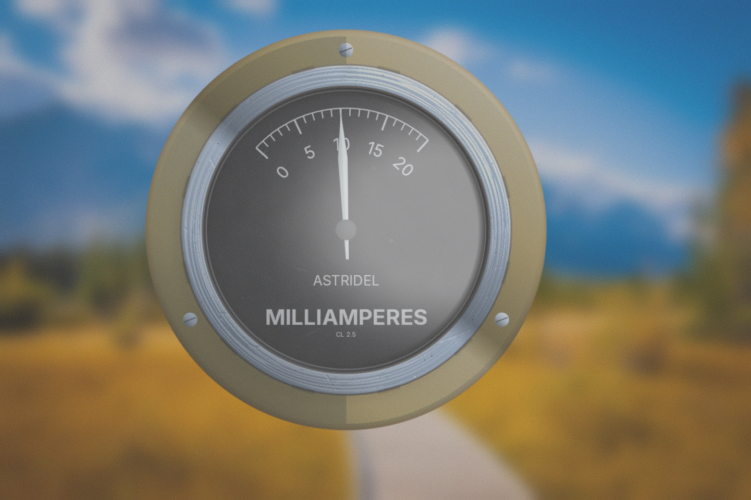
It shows 10 mA
